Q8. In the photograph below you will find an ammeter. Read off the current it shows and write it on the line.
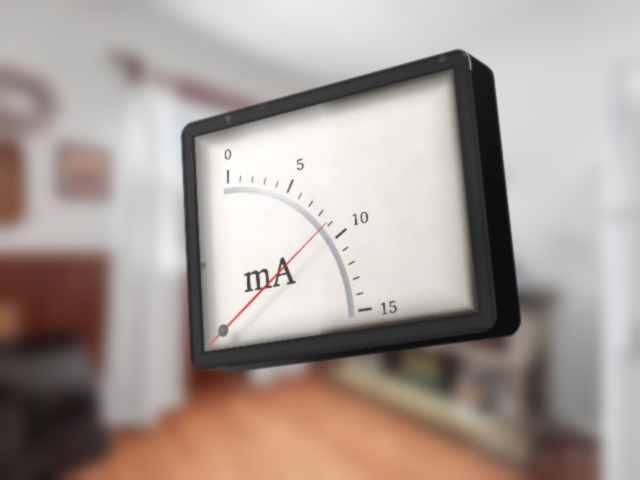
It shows 9 mA
